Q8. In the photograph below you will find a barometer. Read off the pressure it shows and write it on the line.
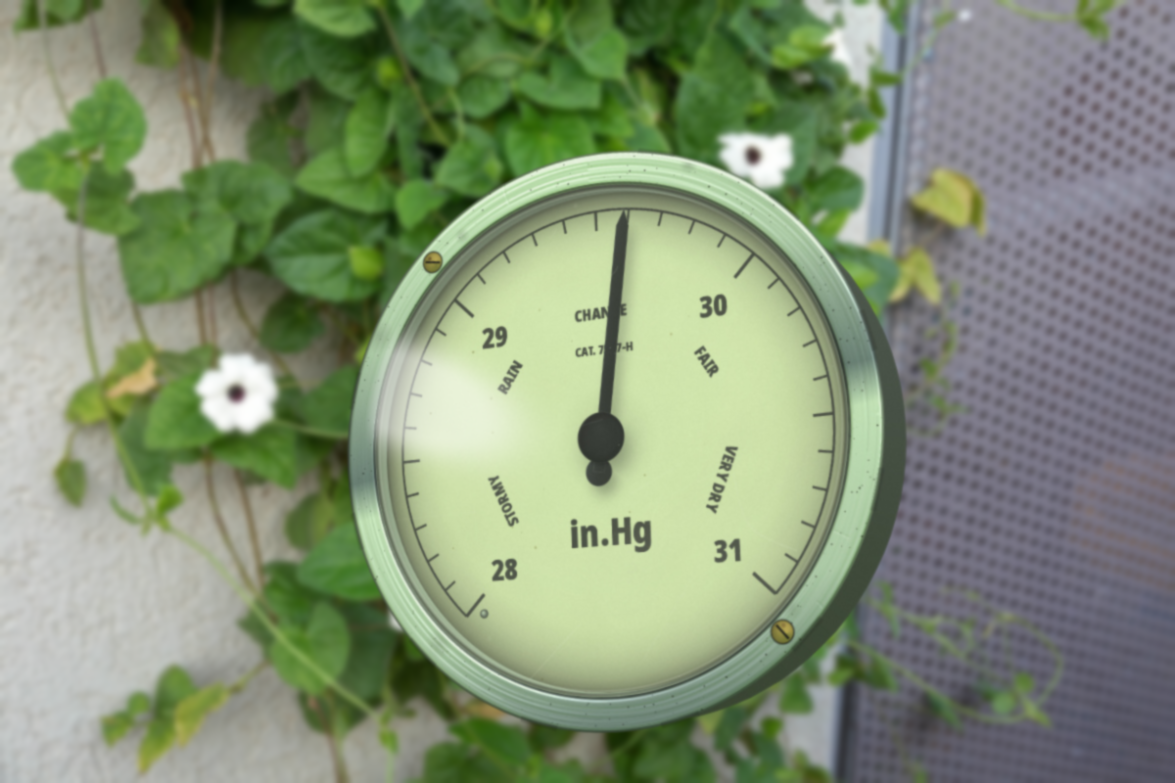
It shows 29.6 inHg
